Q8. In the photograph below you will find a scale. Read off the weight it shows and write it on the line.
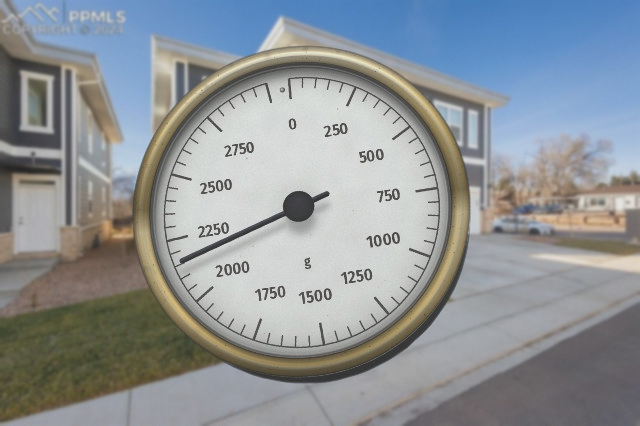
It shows 2150 g
